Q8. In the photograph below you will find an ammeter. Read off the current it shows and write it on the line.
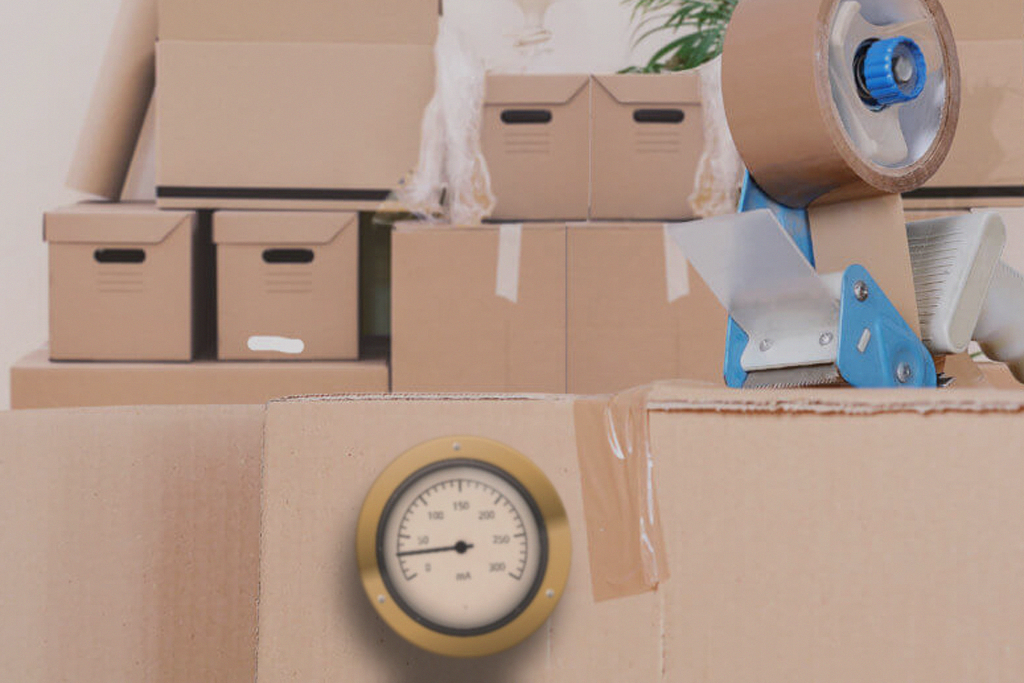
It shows 30 mA
